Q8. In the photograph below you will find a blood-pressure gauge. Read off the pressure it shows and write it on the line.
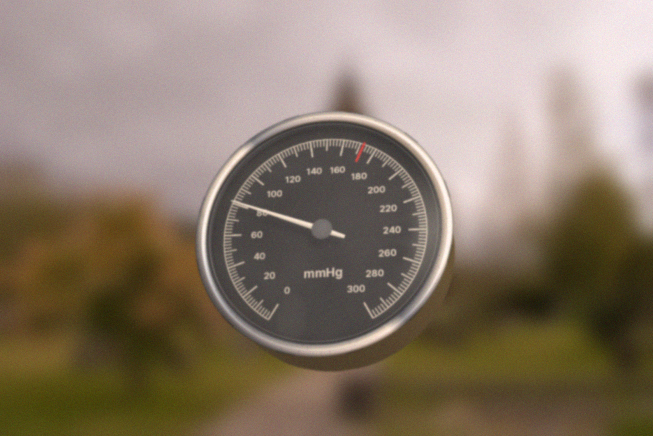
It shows 80 mmHg
